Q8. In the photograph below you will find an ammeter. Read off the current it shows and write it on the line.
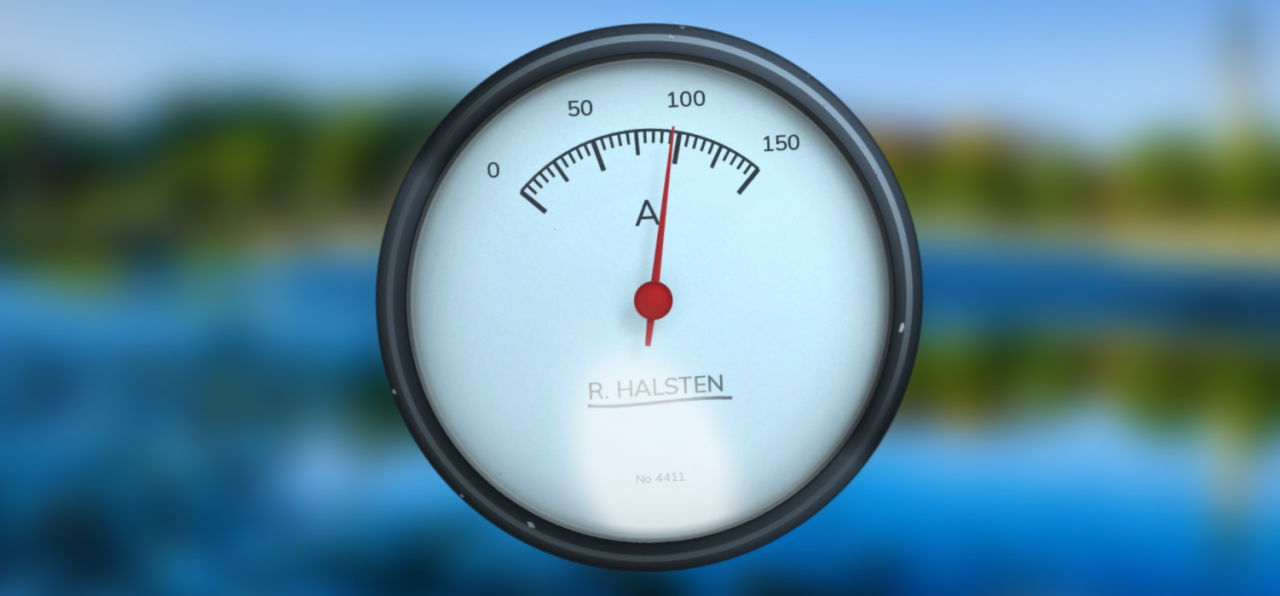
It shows 95 A
